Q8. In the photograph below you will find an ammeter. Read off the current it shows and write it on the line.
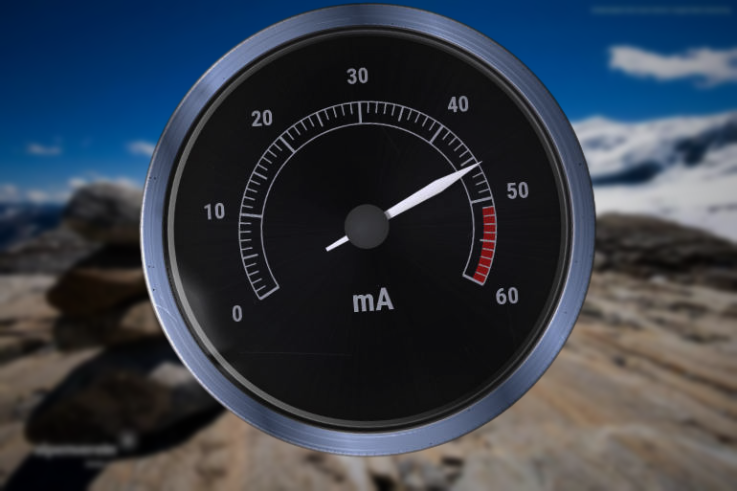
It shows 46 mA
